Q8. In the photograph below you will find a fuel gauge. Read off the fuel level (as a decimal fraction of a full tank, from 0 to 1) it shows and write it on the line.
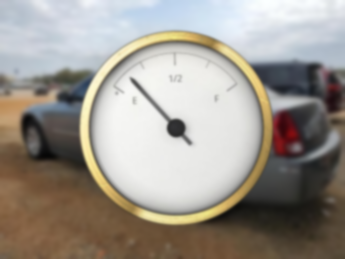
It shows 0.125
